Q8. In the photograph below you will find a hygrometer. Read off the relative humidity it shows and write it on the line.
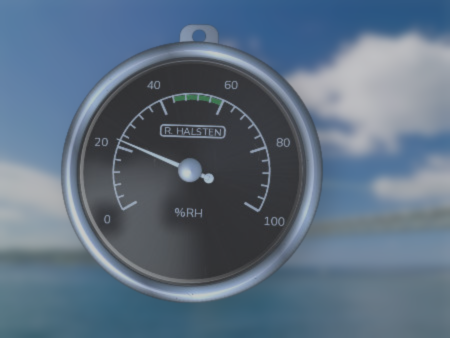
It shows 22 %
